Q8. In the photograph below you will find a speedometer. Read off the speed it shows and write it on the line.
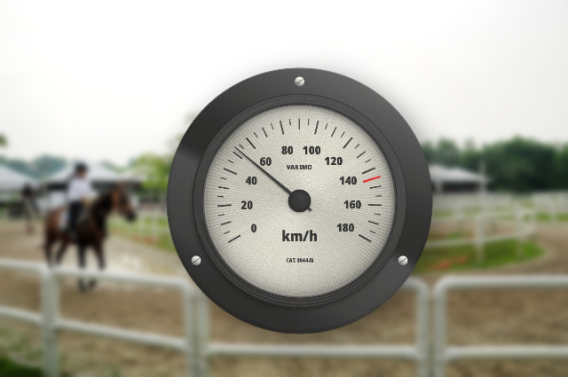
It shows 52.5 km/h
